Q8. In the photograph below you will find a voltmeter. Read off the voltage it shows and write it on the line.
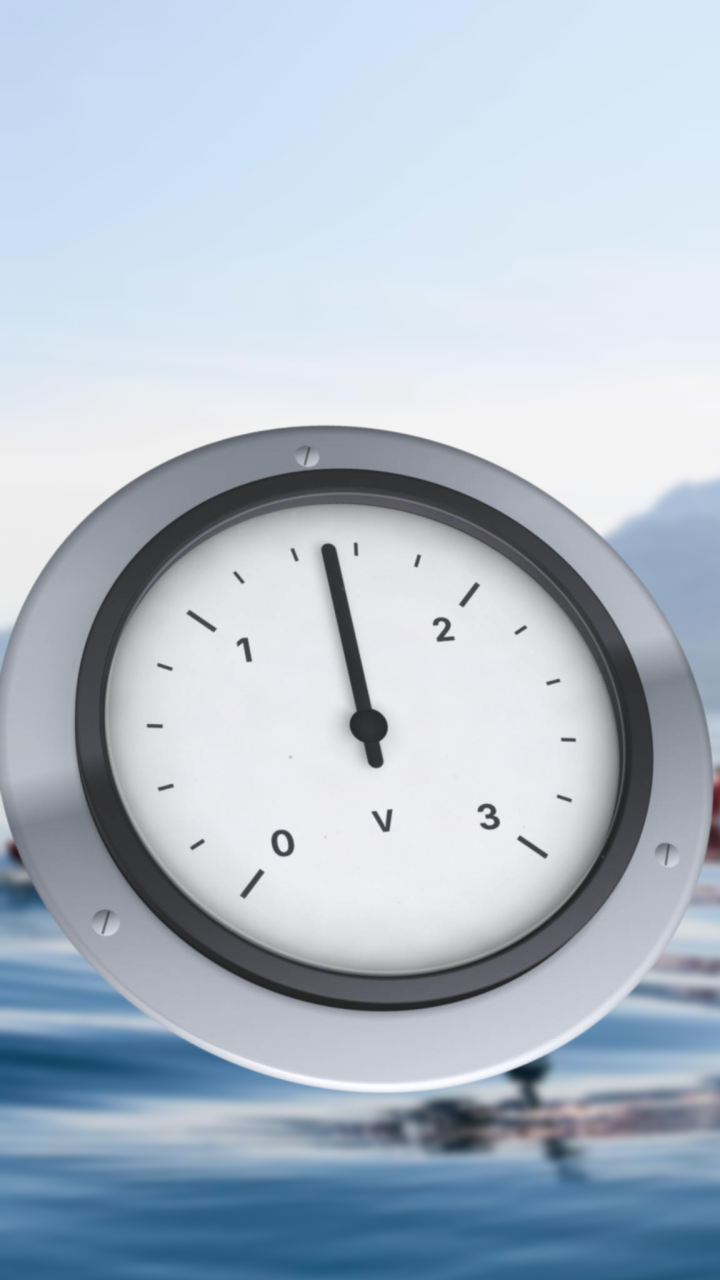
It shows 1.5 V
